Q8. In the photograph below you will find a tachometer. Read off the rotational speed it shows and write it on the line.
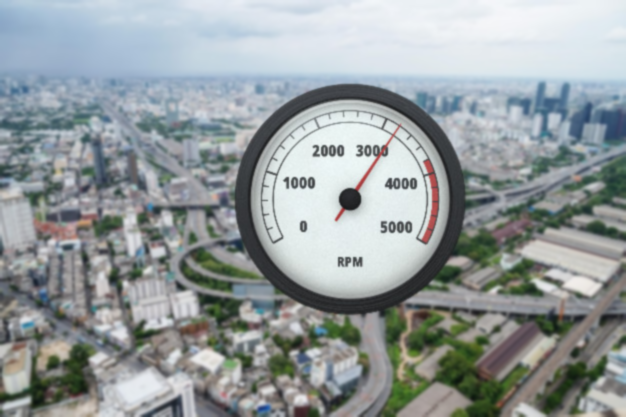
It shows 3200 rpm
